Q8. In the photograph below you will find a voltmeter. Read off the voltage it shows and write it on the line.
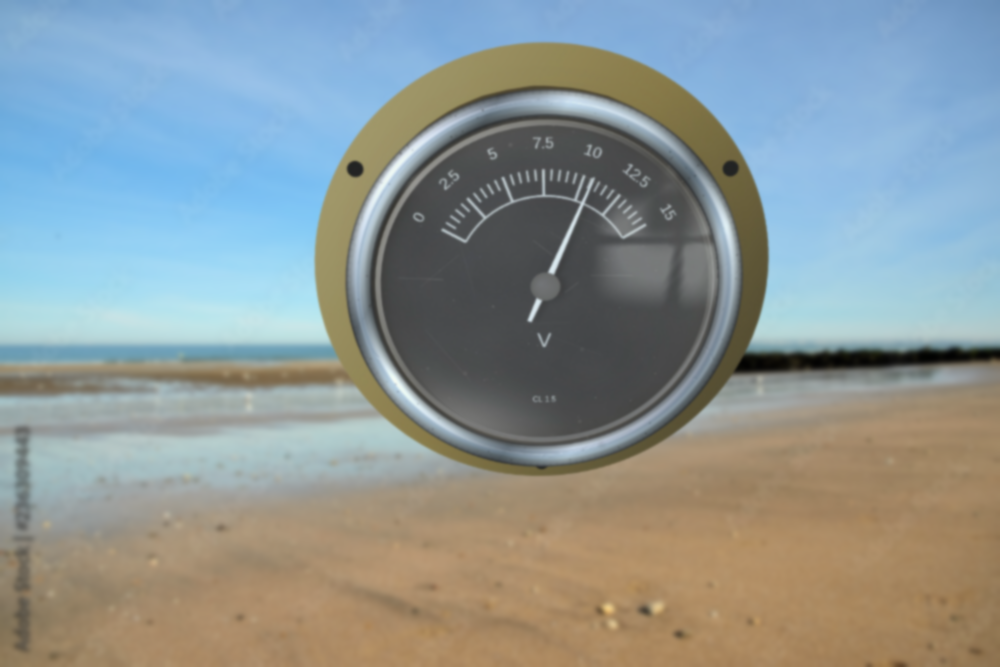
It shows 10.5 V
